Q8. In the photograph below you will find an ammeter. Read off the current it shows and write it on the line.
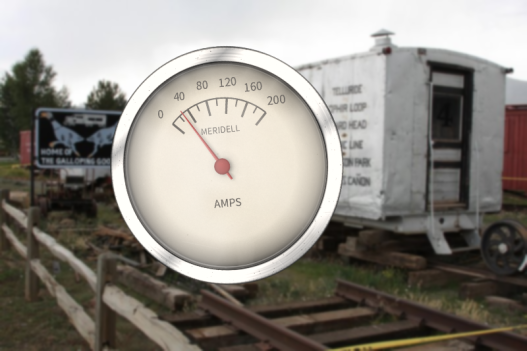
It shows 30 A
